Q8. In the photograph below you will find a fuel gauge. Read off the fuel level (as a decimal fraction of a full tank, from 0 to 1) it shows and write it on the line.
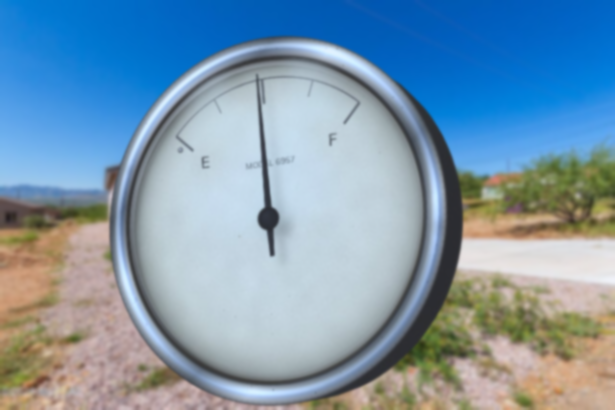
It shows 0.5
